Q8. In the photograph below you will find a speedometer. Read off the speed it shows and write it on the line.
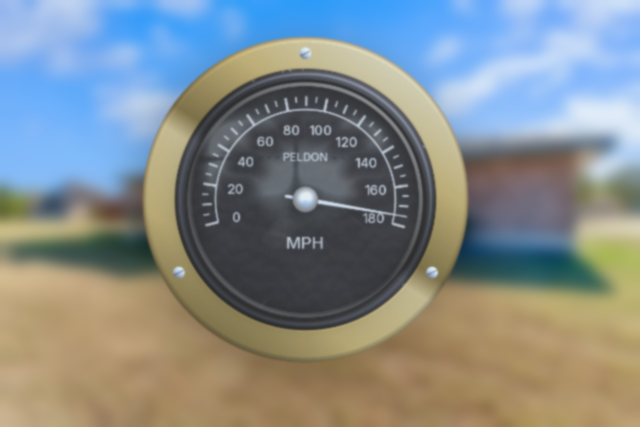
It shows 175 mph
